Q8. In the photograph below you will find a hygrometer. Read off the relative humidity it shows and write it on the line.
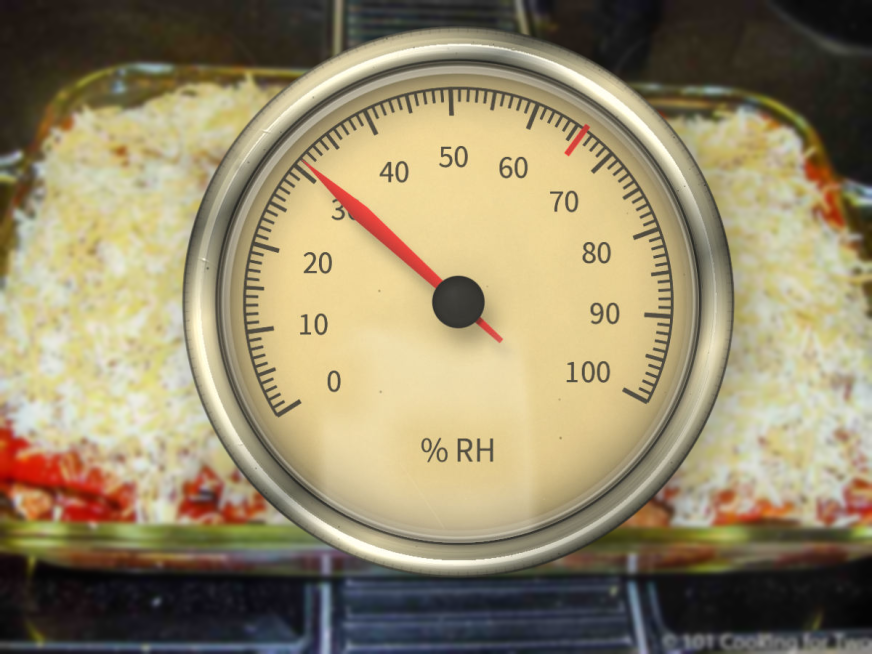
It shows 31 %
